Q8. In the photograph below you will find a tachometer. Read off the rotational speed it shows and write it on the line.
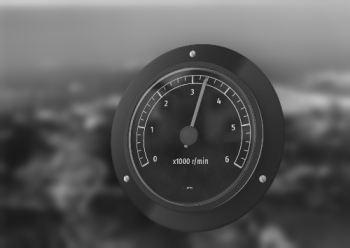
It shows 3400 rpm
